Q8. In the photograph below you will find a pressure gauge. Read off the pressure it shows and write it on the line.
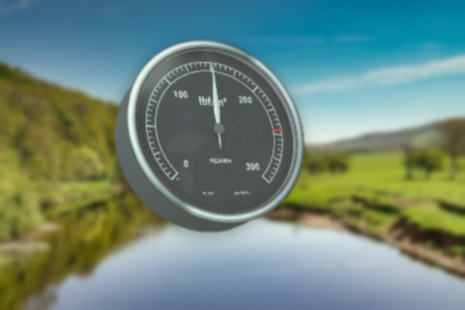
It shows 150 psi
